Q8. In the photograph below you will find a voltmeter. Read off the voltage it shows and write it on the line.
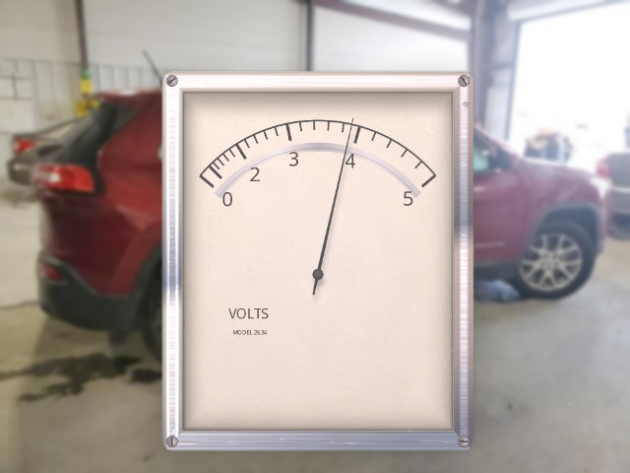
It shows 3.9 V
